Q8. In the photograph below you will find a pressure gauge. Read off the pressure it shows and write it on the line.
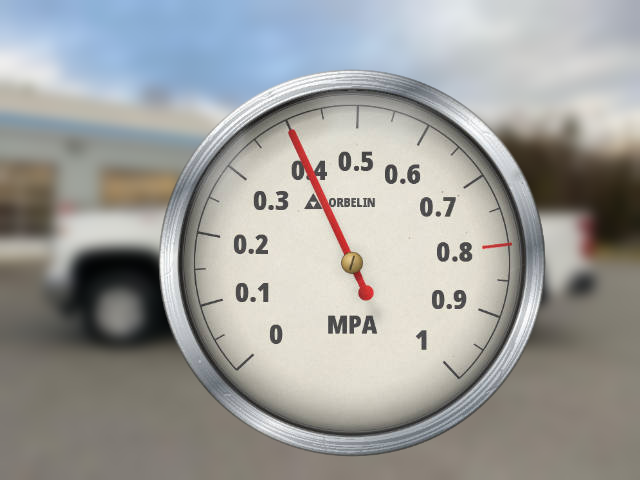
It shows 0.4 MPa
